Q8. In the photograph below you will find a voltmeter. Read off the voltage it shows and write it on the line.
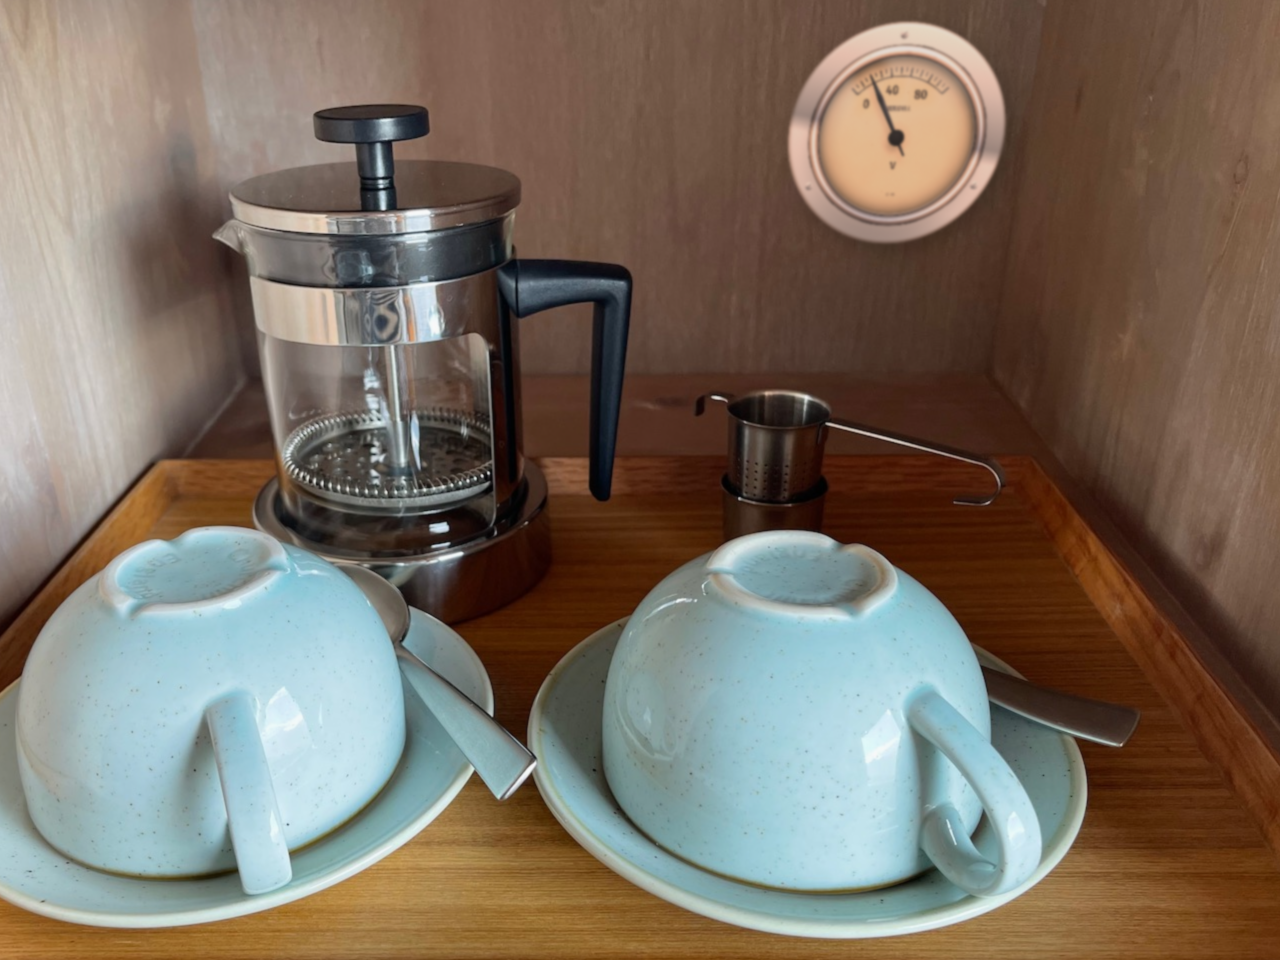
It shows 20 V
